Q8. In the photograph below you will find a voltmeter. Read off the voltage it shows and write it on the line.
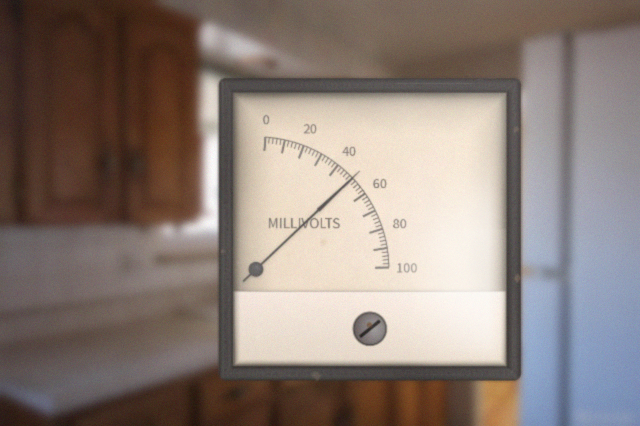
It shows 50 mV
